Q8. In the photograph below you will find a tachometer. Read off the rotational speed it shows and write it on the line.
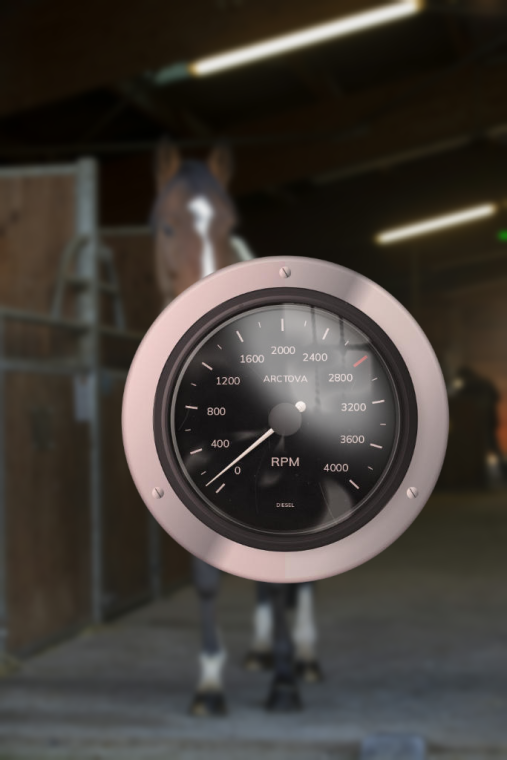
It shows 100 rpm
